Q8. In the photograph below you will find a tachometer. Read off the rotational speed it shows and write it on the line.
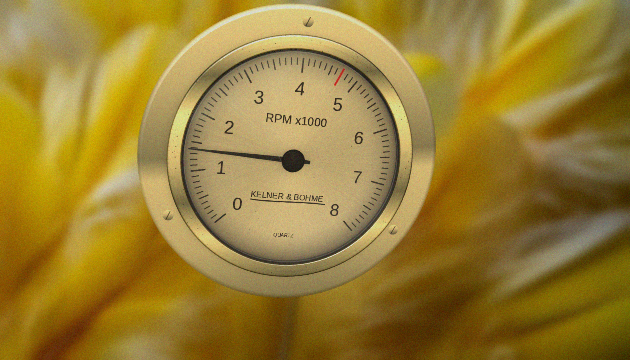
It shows 1400 rpm
